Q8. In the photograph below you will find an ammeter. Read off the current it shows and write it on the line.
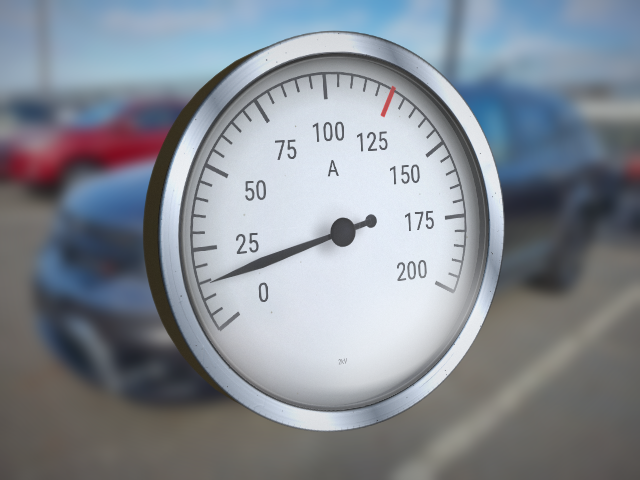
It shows 15 A
